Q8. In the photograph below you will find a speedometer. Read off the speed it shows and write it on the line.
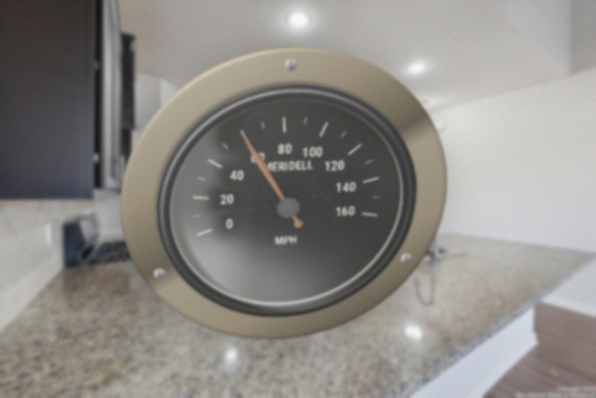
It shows 60 mph
